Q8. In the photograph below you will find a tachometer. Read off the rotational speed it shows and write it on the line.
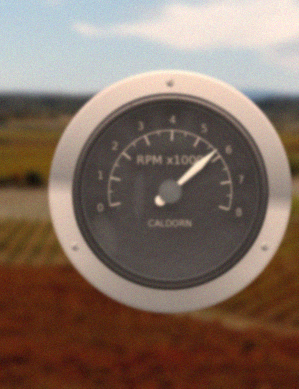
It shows 5750 rpm
